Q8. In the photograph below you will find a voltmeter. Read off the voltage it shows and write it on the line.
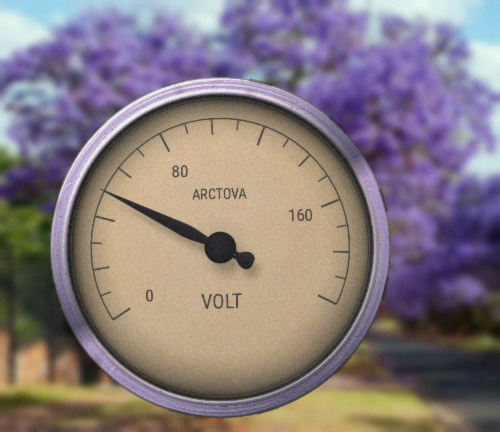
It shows 50 V
